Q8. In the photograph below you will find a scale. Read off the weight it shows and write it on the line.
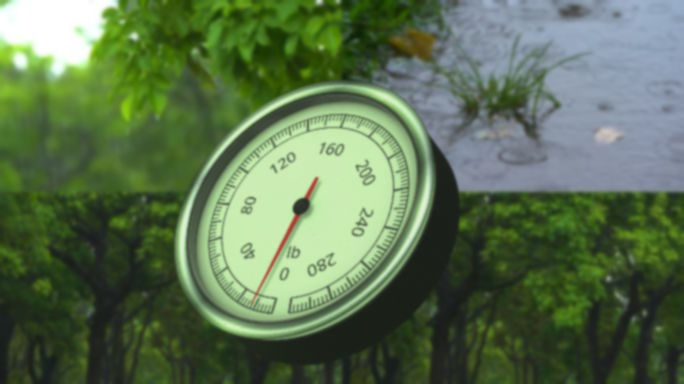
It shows 10 lb
